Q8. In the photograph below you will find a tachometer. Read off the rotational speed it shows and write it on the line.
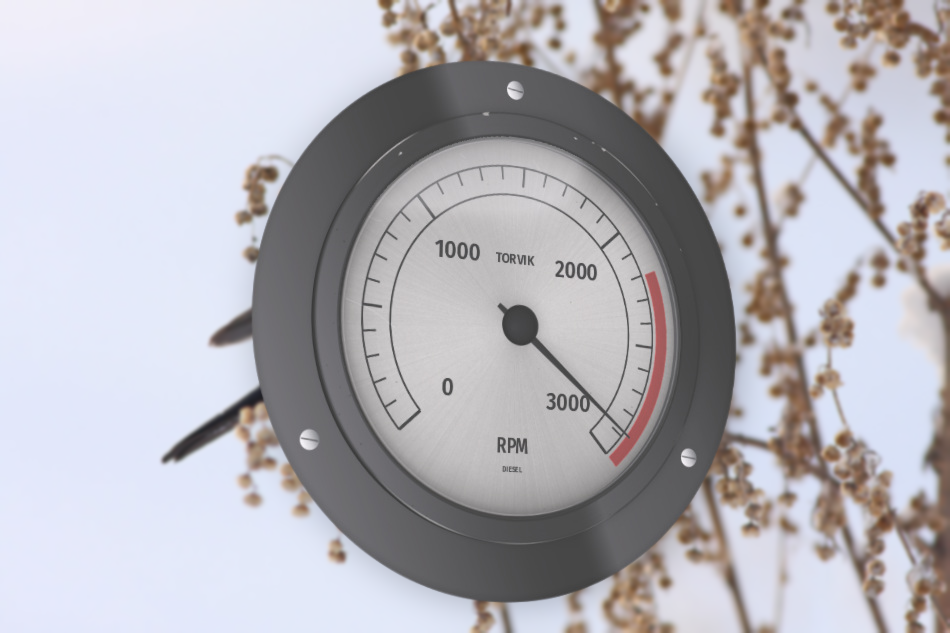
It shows 2900 rpm
